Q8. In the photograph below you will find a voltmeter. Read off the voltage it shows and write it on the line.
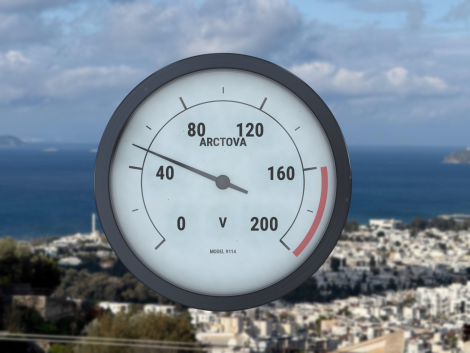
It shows 50 V
